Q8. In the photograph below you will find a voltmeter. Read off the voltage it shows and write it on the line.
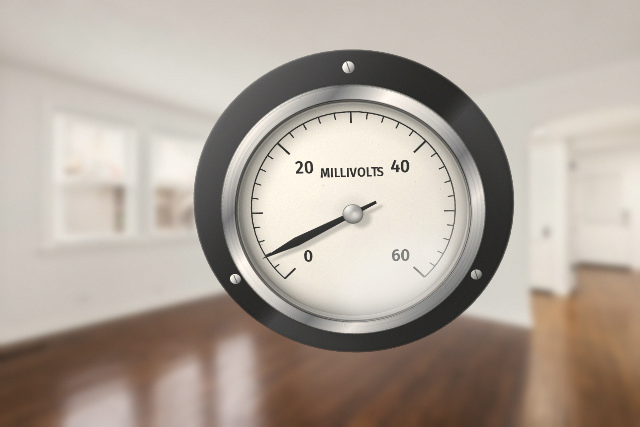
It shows 4 mV
